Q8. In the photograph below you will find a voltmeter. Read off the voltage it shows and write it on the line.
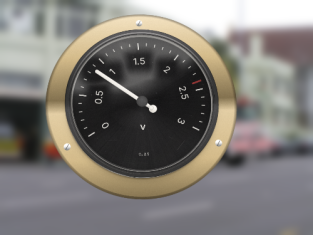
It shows 0.85 V
